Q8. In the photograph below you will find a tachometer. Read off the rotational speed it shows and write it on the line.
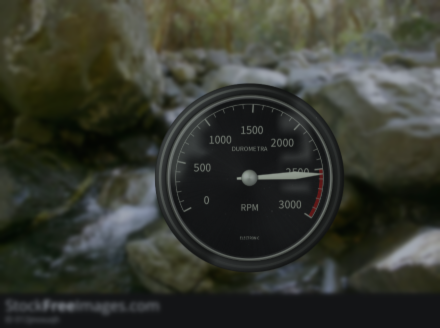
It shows 2550 rpm
